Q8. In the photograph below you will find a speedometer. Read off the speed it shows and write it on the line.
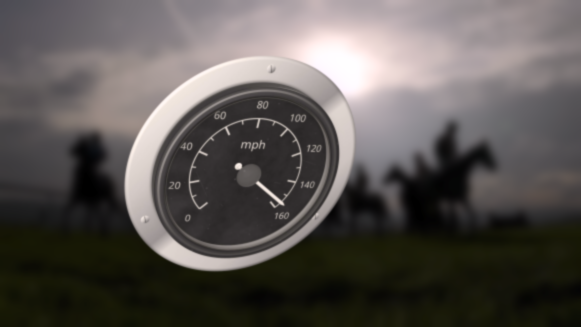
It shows 155 mph
